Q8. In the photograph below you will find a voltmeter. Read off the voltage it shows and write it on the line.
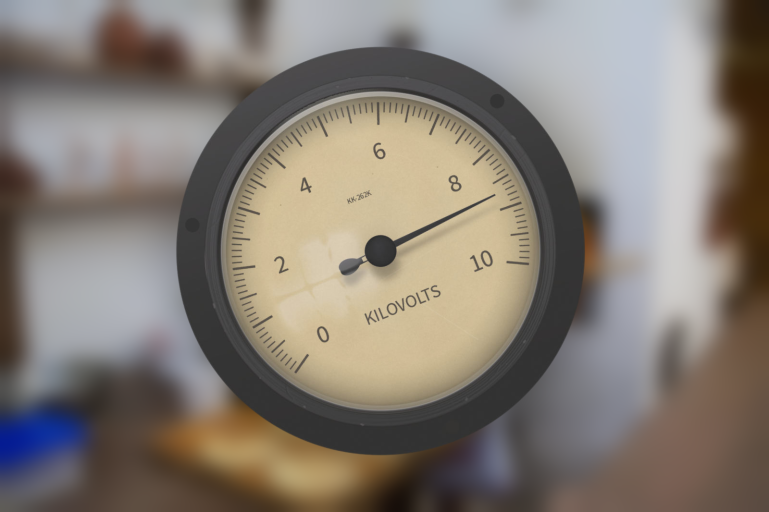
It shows 8.7 kV
